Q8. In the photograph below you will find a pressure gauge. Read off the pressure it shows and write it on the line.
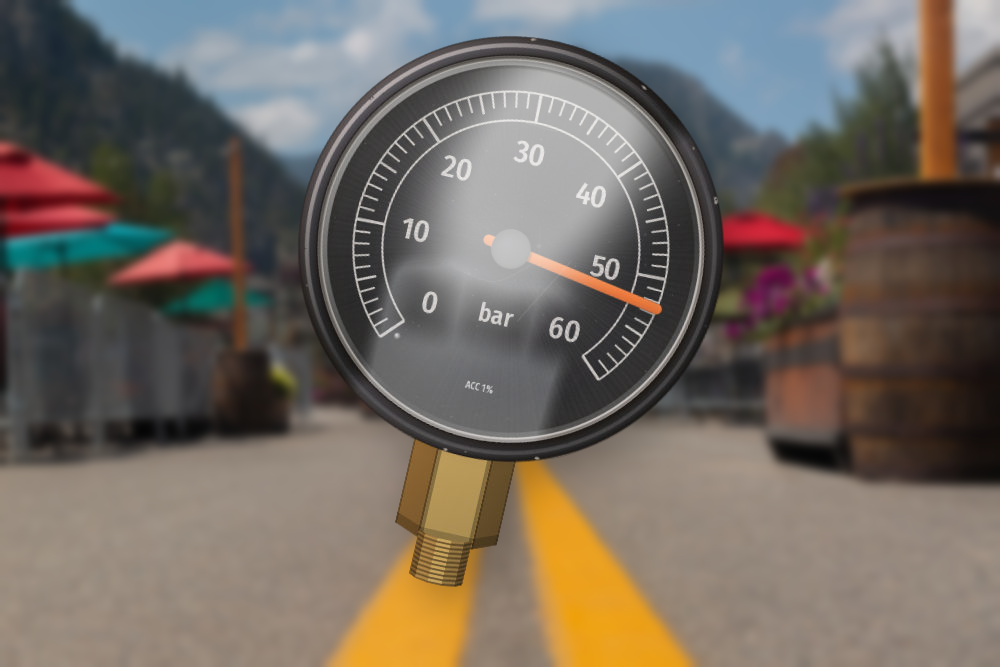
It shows 52.5 bar
